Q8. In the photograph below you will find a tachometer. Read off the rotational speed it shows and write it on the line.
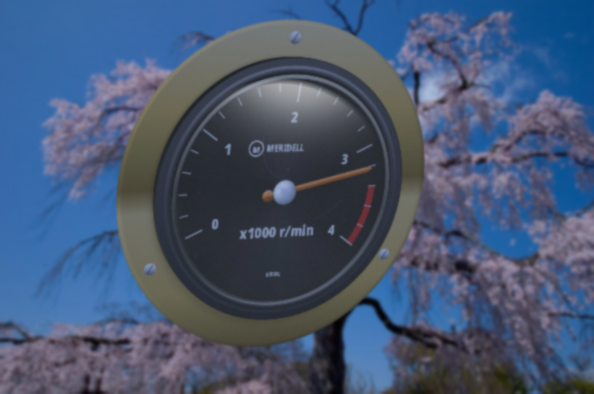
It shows 3200 rpm
